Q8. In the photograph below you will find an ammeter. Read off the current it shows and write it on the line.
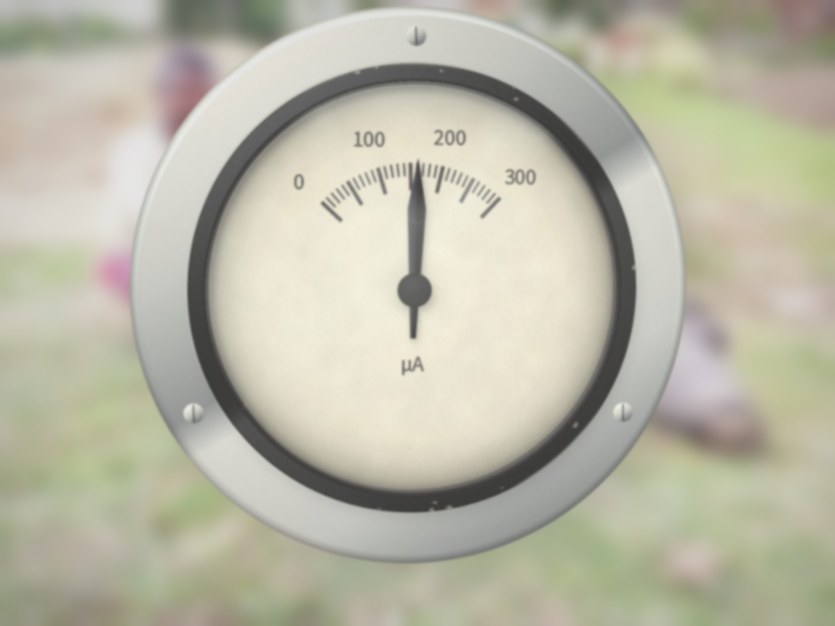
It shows 160 µA
